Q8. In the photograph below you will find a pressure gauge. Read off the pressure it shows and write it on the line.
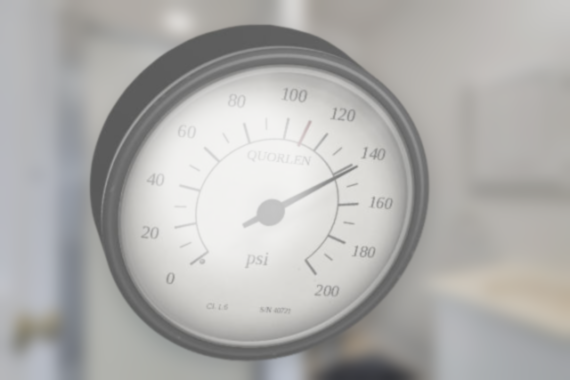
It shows 140 psi
